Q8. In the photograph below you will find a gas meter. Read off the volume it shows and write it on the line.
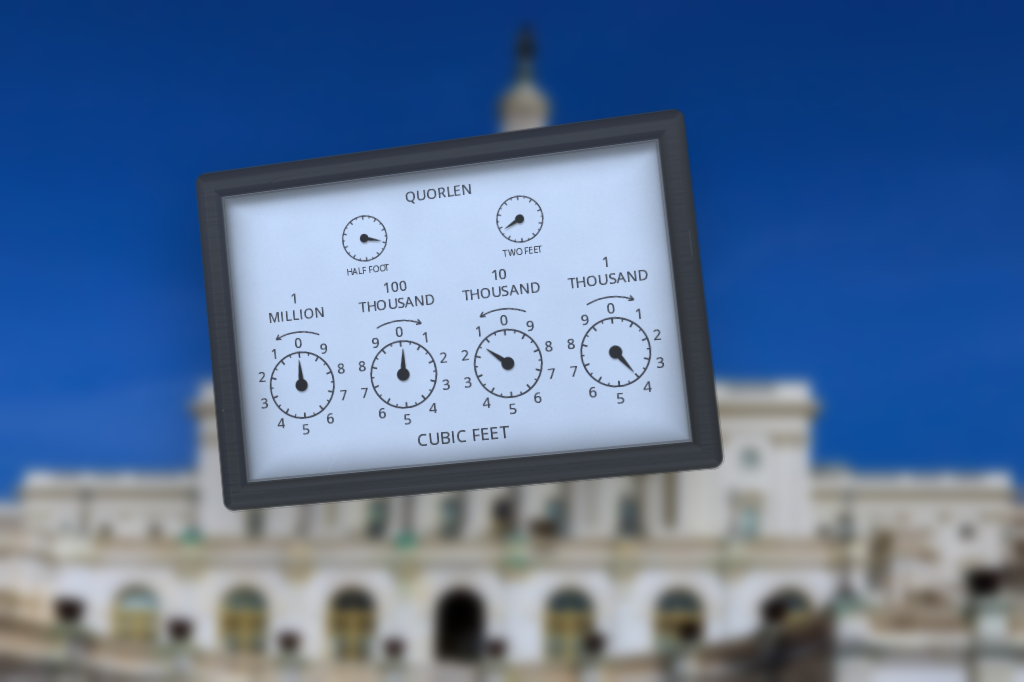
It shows 1400 ft³
